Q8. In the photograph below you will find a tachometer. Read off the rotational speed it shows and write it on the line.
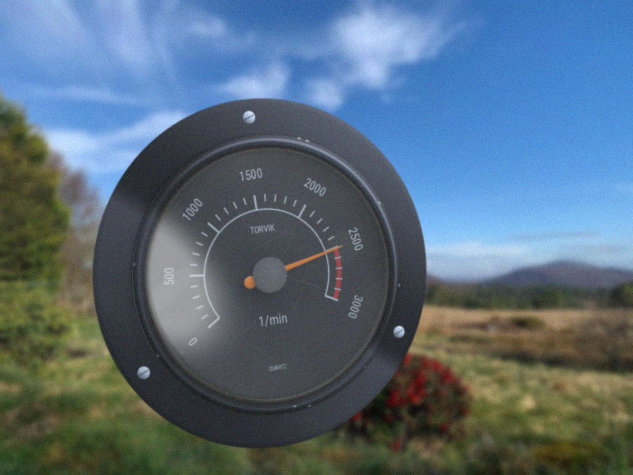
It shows 2500 rpm
